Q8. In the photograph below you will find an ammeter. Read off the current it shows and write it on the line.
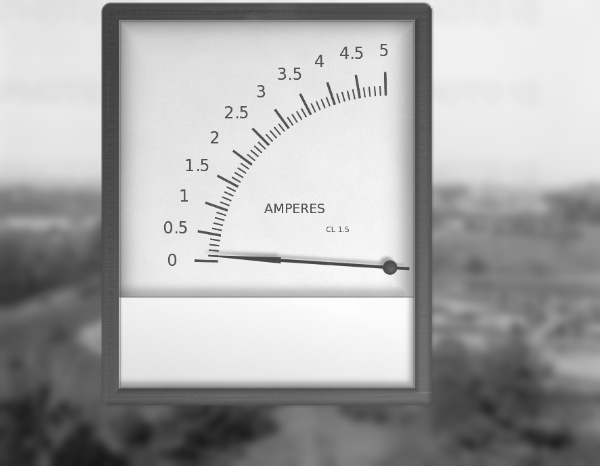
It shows 0.1 A
